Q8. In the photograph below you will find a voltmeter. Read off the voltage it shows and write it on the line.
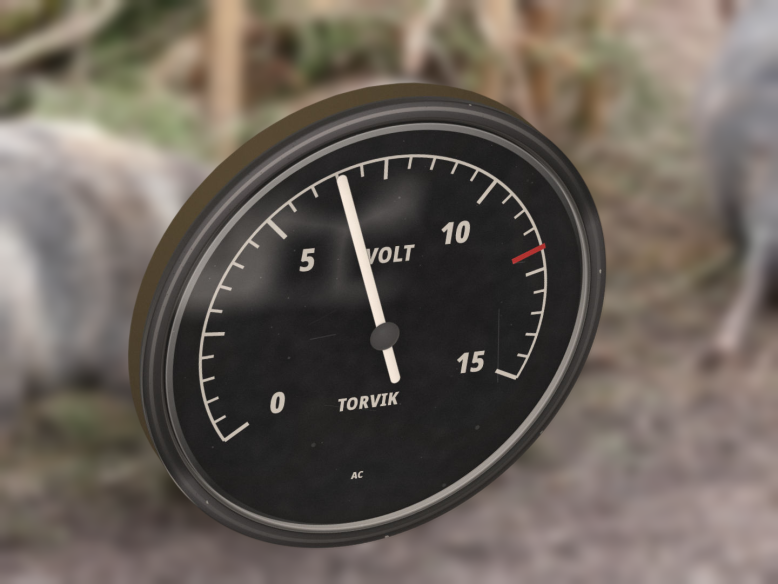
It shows 6.5 V
